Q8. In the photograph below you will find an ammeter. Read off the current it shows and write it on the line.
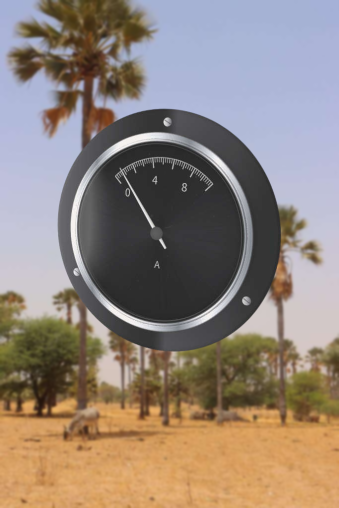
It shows 1 A
